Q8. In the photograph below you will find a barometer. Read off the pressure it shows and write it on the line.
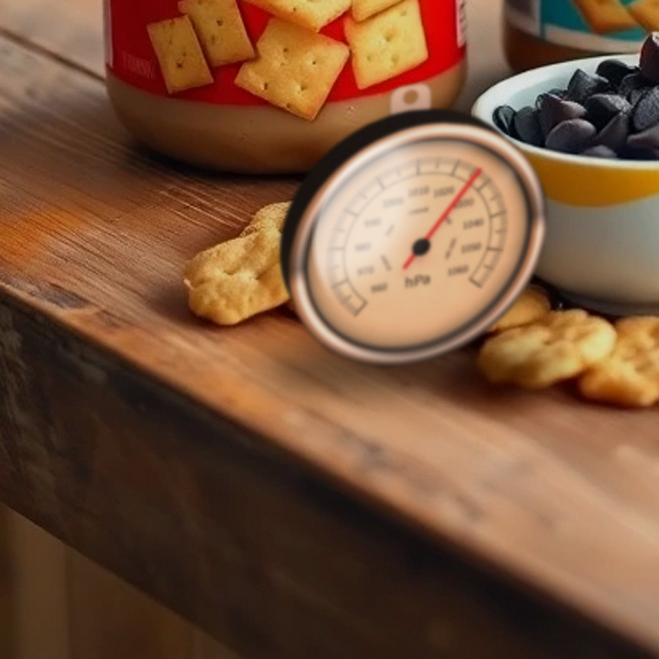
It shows 1025 hPa
